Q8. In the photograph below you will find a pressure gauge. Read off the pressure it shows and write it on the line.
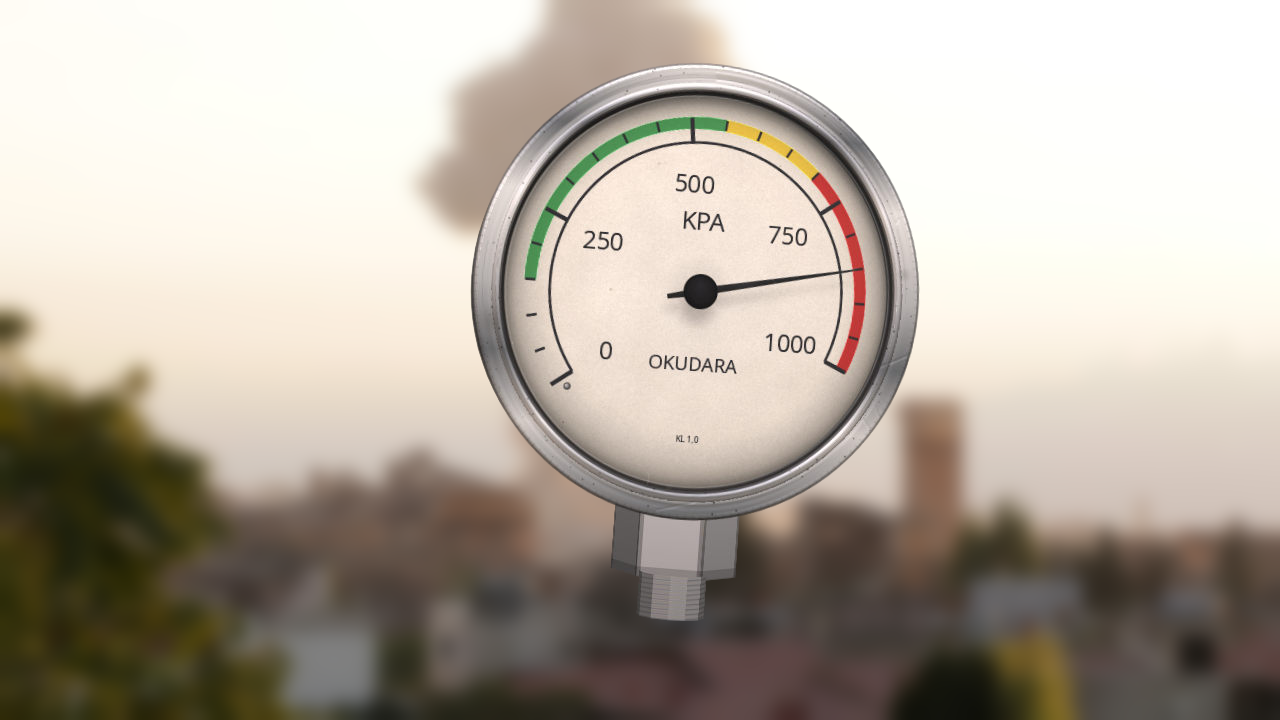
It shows 850 kPa
